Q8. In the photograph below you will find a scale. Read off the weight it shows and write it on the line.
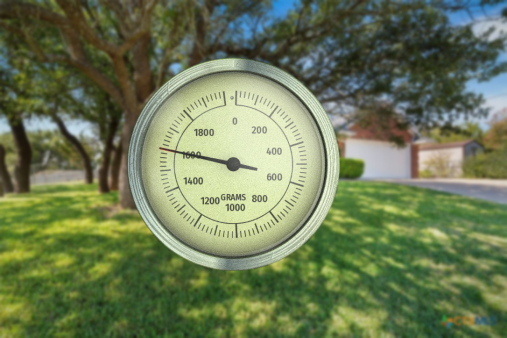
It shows 1600 g
